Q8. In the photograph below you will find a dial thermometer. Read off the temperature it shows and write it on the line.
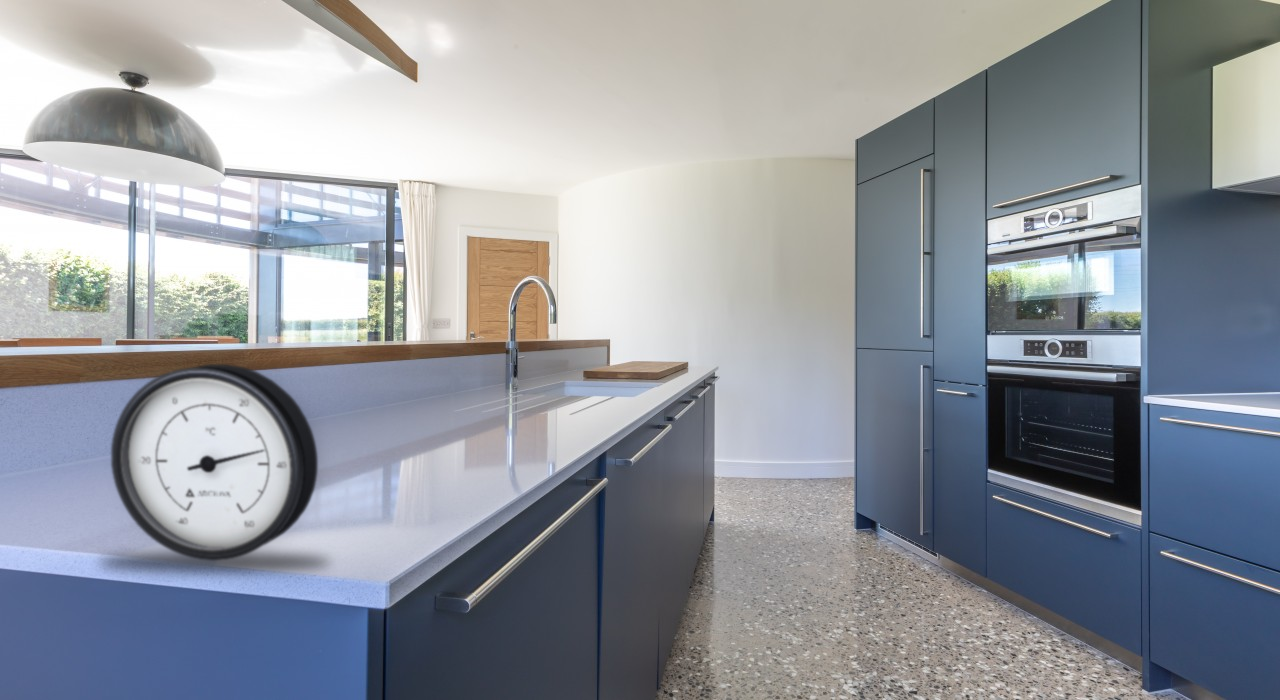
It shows 35 °C
